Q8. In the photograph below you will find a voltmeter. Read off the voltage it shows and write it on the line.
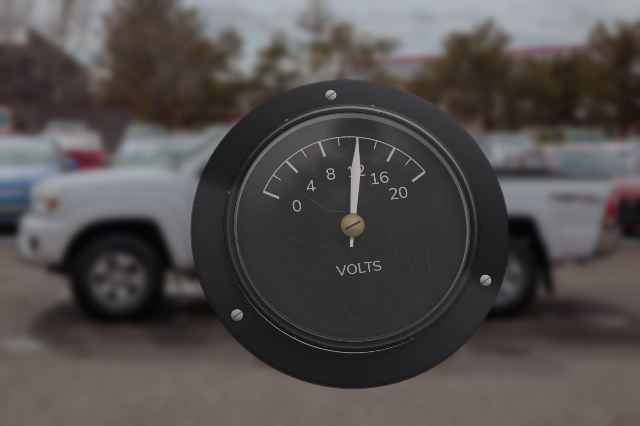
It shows 12 V
